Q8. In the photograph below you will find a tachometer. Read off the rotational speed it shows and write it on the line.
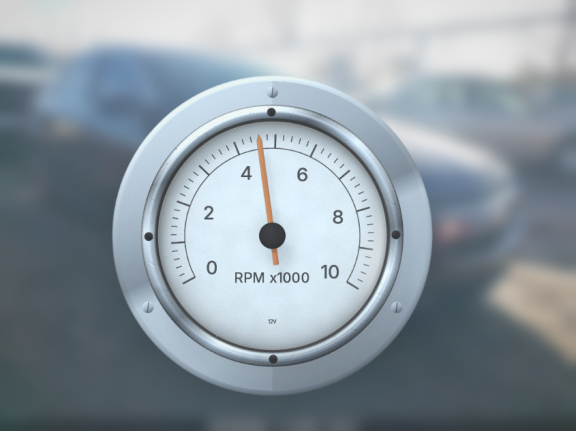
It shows 4600 rpm
